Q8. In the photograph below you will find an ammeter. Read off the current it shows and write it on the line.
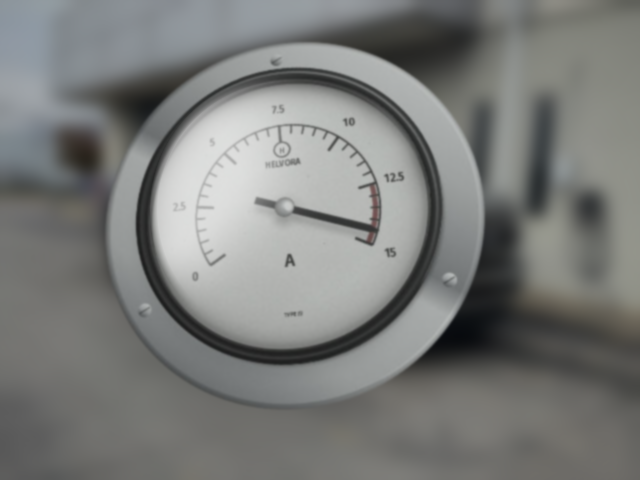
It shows 14.5 A
